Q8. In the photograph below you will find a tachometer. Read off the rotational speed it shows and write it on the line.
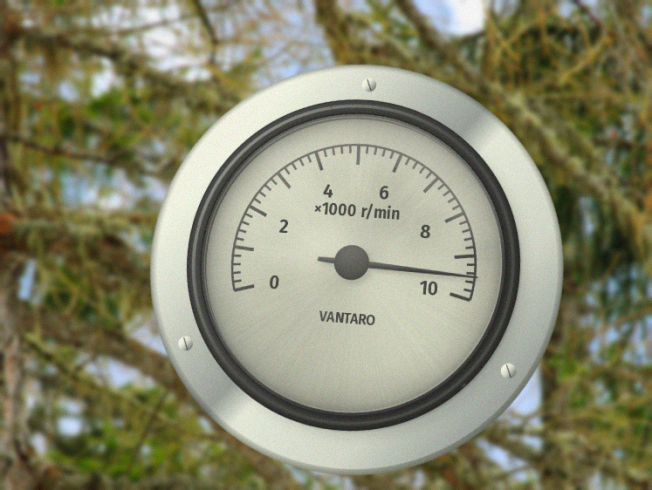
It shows 9500 rpm
